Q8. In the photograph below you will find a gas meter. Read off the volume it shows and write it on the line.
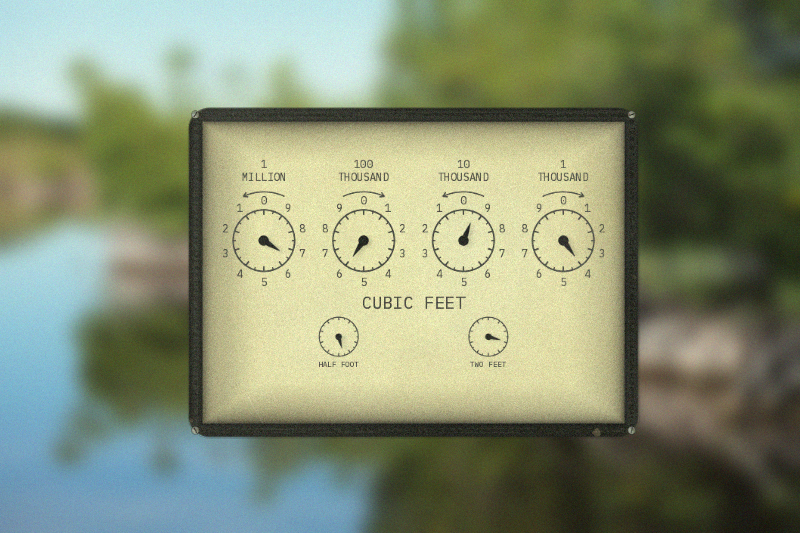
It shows 659400 ft³
